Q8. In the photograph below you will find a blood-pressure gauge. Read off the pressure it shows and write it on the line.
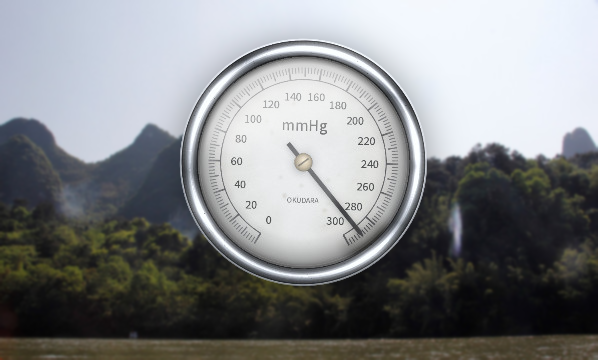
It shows 290 mmHg
